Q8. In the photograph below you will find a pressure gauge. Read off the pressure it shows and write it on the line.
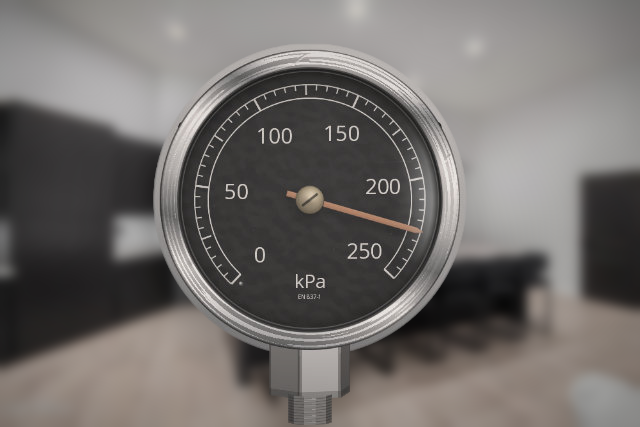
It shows 225 kPa
